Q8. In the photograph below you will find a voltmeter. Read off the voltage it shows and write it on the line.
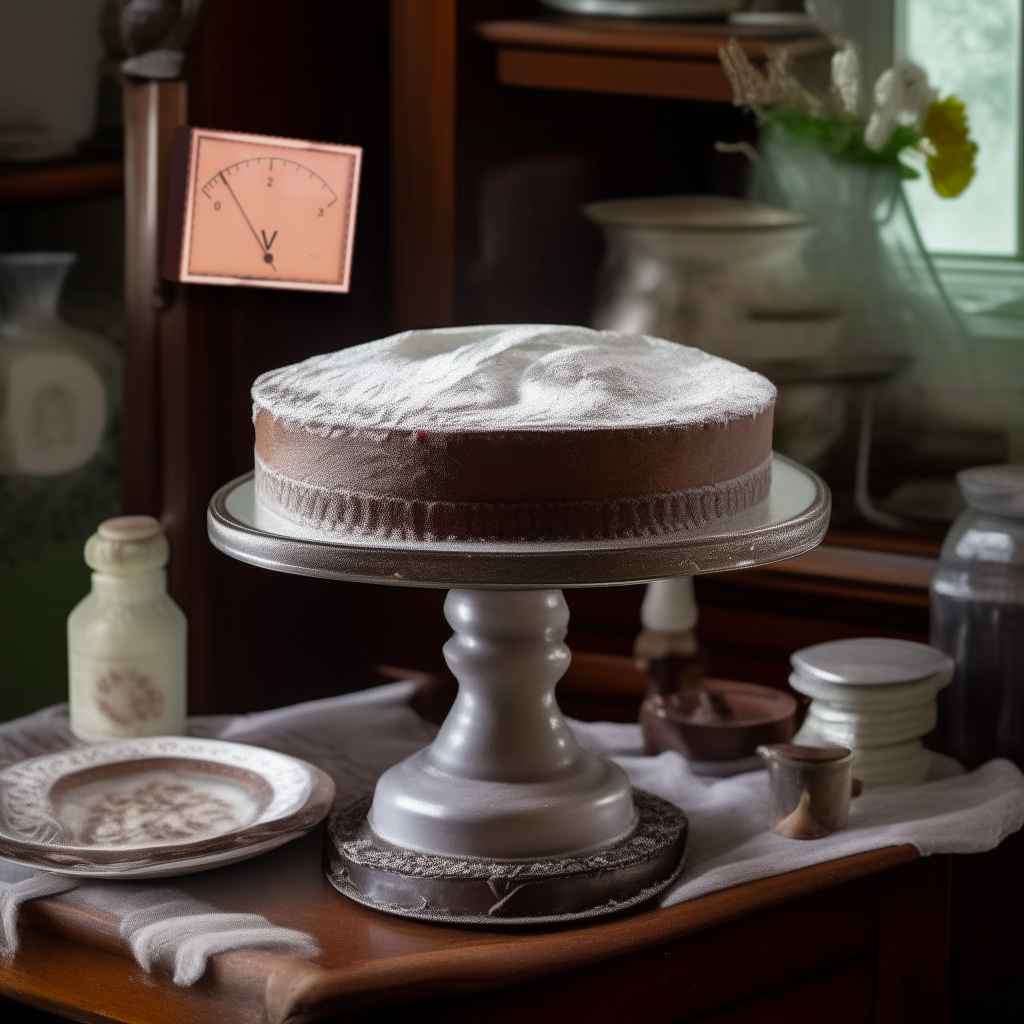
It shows 1 V
